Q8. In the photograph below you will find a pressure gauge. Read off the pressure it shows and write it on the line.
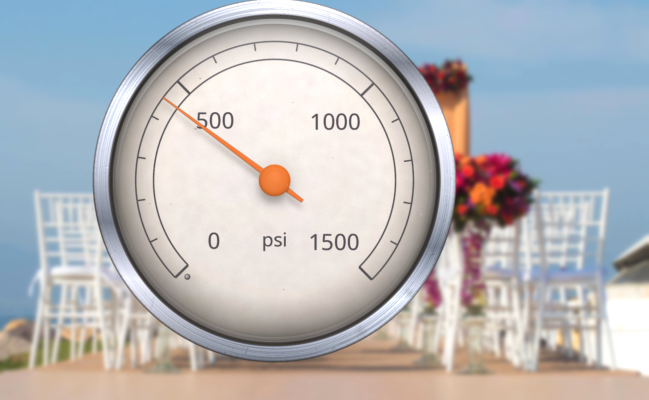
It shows 450 psi
